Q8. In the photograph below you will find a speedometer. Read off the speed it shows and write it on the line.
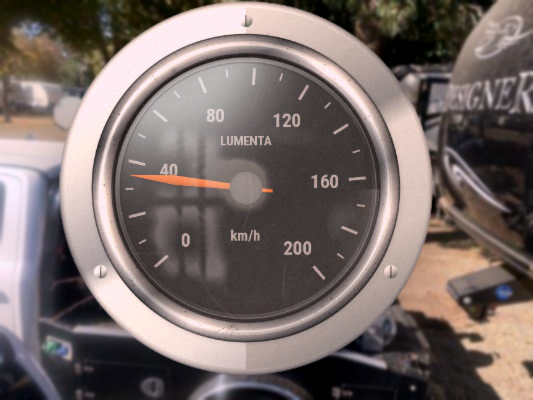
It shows 35 km/h
